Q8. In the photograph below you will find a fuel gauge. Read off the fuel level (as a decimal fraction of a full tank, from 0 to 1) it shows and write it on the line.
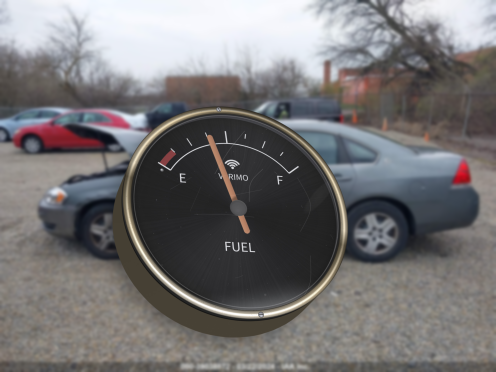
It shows 0.375
